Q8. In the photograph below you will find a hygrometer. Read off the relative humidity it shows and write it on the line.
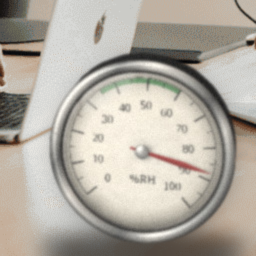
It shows 87.5 %
